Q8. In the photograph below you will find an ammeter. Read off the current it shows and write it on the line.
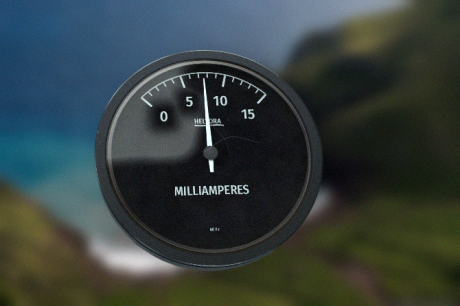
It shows 7.5 mA
